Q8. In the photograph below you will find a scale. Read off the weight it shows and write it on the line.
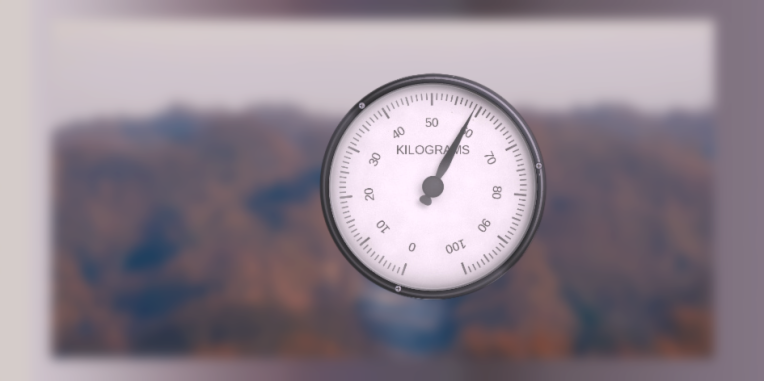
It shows 59 kg
